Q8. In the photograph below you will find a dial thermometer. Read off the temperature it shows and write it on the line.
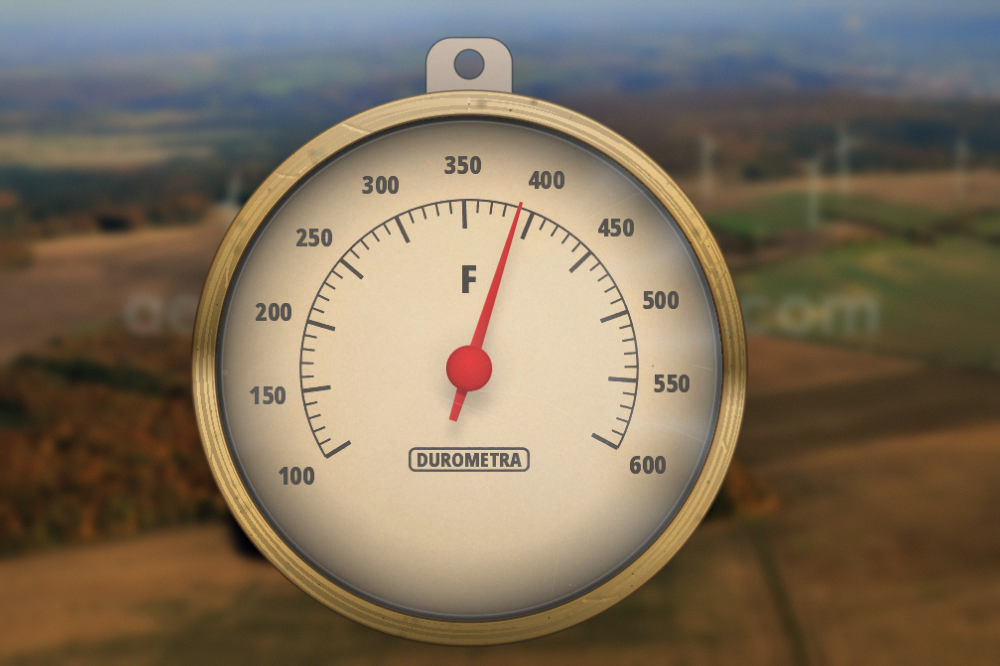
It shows 390 °F
